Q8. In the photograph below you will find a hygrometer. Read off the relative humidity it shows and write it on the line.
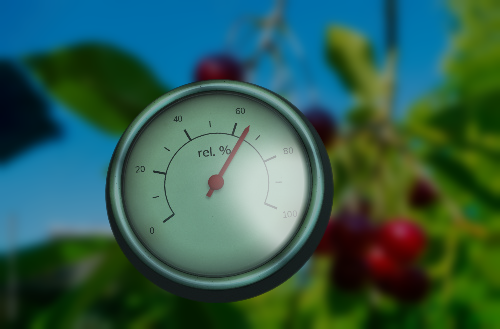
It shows 65 %
